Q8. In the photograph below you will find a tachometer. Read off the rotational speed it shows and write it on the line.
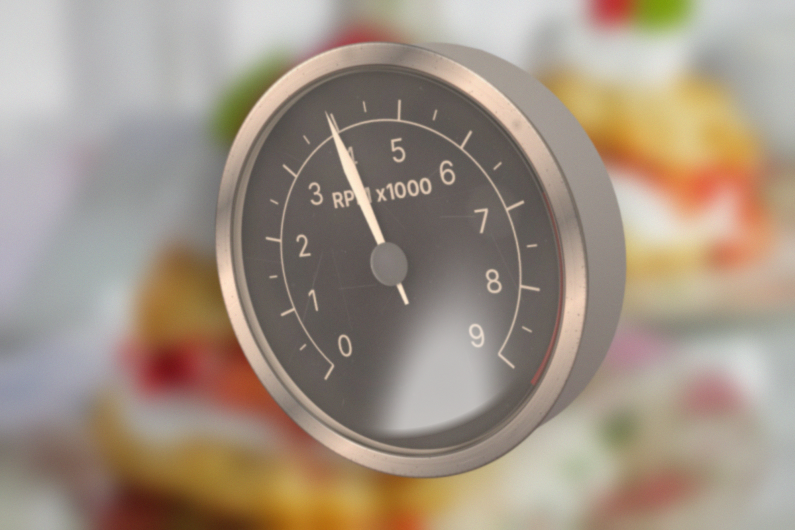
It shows 4000 rpm
